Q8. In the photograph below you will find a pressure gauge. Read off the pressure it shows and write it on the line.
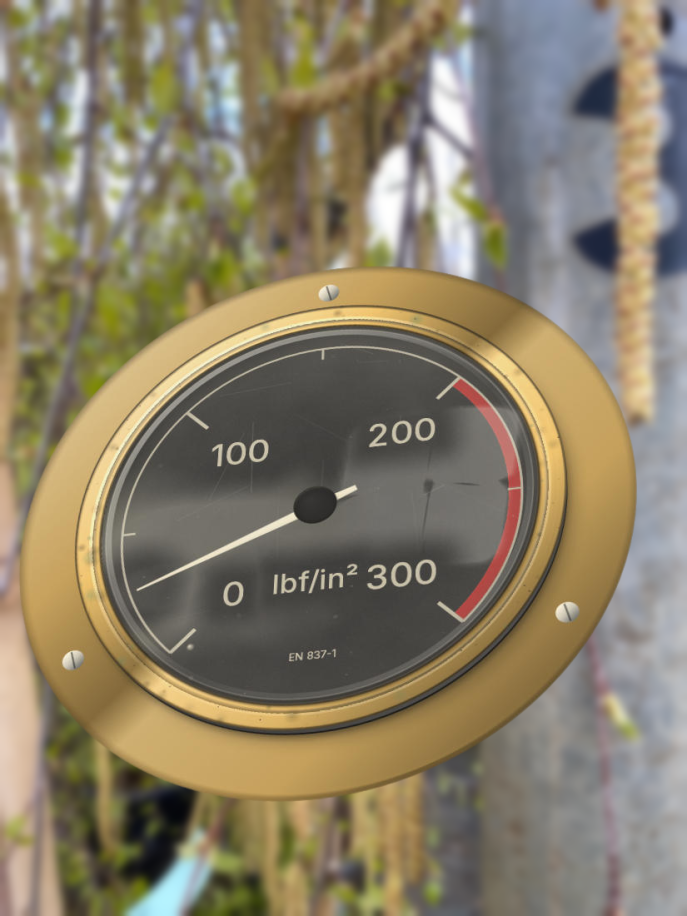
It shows 25 psi
